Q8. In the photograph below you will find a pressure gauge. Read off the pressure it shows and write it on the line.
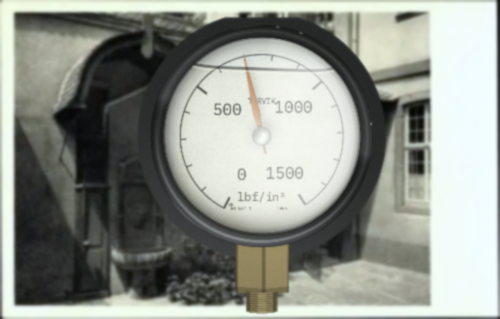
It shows 700 psi
